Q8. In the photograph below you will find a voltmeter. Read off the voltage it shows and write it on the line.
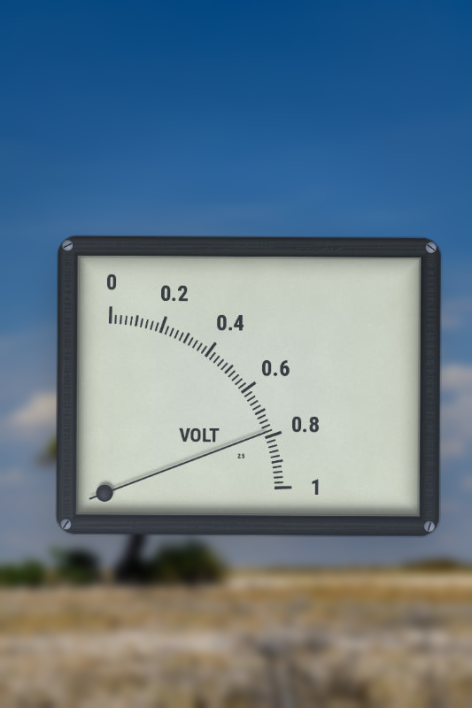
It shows 0.78 V
